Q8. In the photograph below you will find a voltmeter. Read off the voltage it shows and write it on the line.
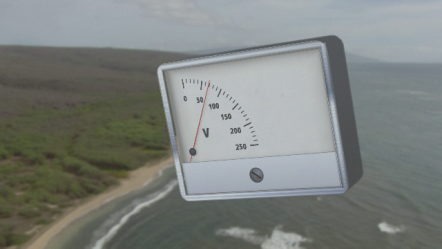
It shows 70 V
